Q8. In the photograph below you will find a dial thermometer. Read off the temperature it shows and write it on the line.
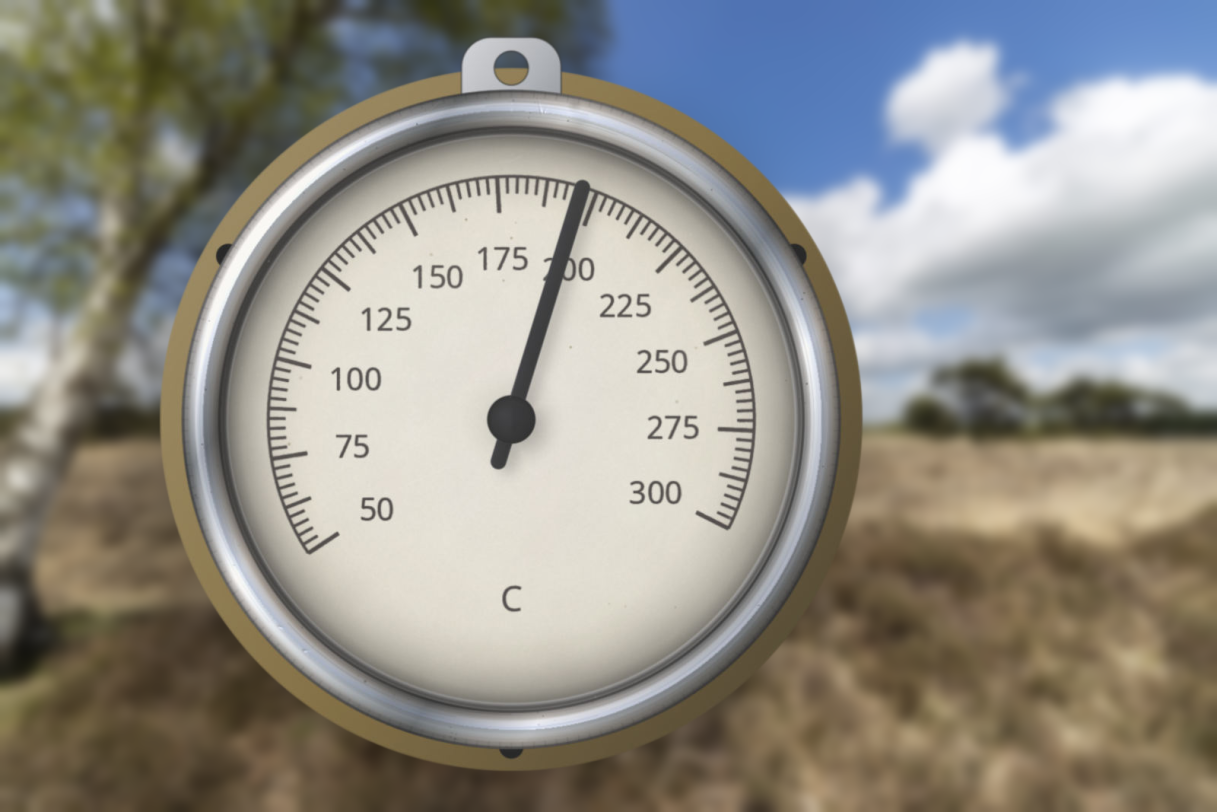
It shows 196.25 °C
